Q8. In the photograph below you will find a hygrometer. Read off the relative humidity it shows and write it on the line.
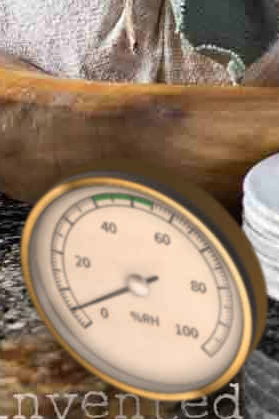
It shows 5 %
